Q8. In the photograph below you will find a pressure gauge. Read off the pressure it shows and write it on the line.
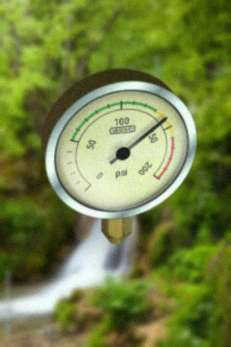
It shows 140 psi
